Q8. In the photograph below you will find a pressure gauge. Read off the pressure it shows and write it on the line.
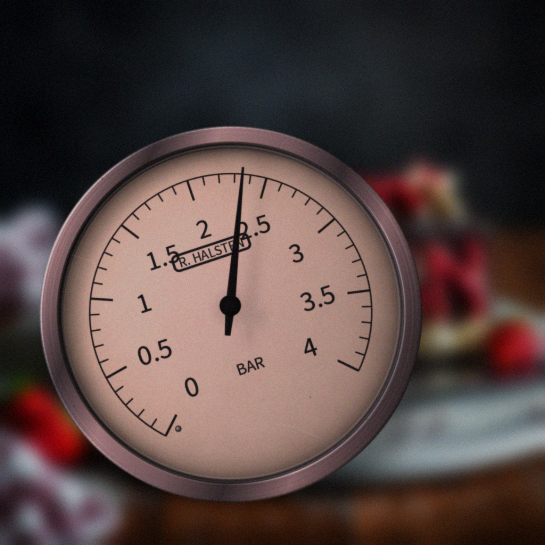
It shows 2.35 bar
